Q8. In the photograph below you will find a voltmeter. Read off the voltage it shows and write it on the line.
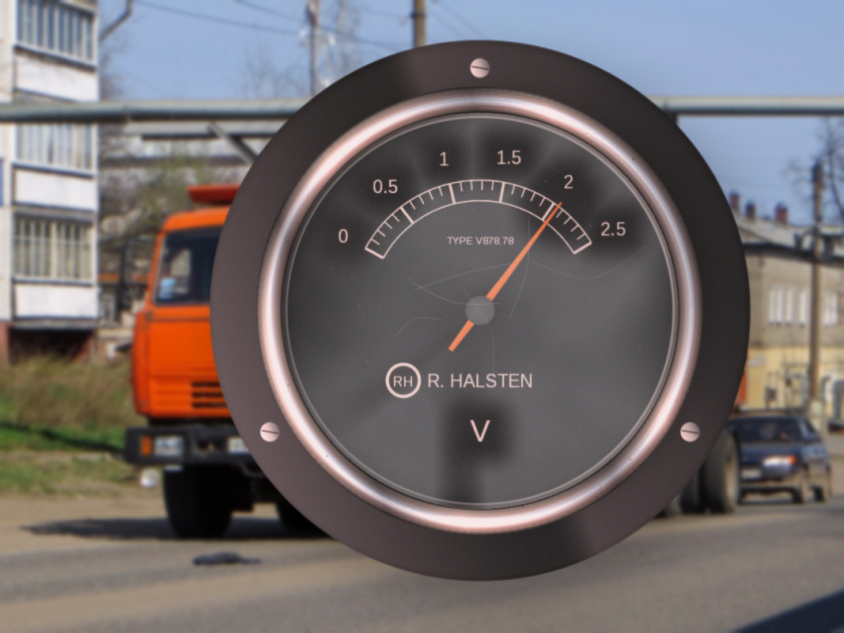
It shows 2.05 V
